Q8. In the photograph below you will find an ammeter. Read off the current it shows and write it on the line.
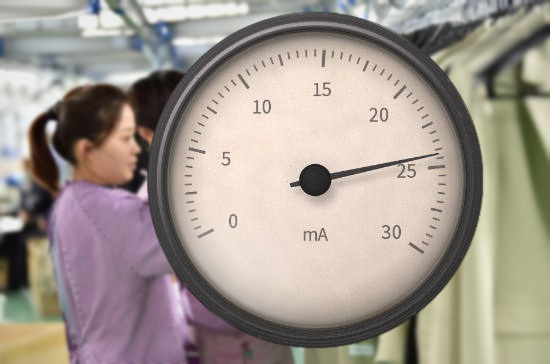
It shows 24.25 mA
